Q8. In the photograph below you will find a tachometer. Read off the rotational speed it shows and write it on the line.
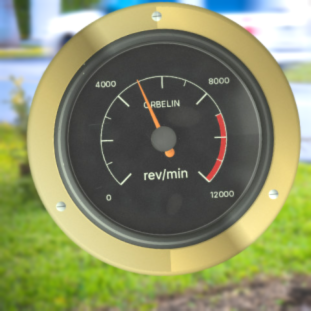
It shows 5000 rpm
